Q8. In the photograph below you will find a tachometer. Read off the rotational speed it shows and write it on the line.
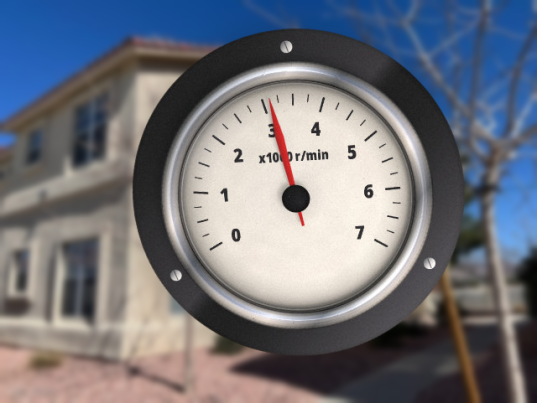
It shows 3125 rpm
